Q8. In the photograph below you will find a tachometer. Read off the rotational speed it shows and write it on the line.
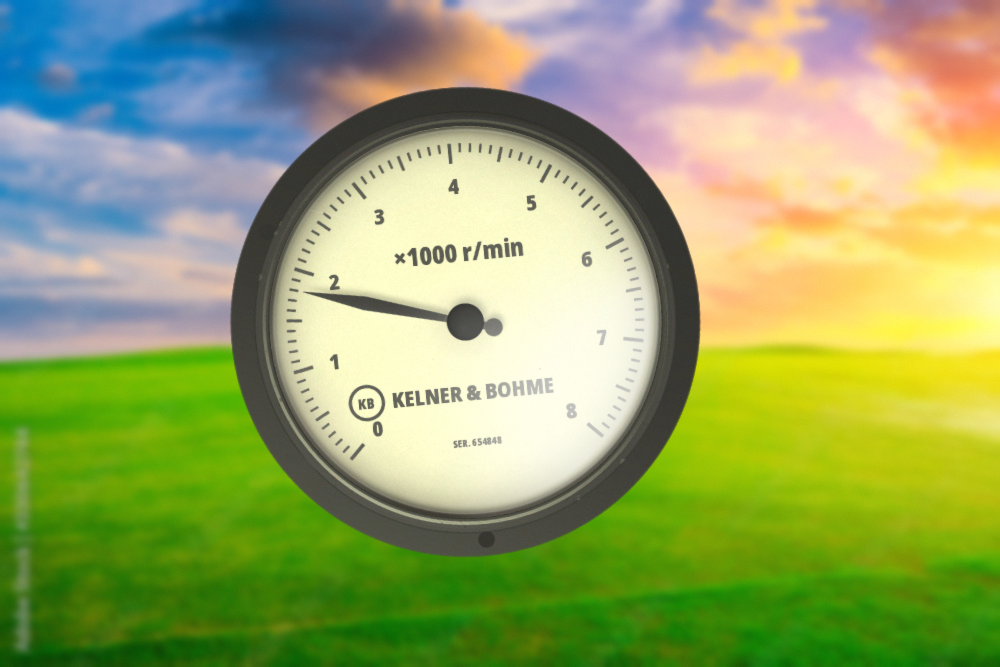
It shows 1800 rpm
